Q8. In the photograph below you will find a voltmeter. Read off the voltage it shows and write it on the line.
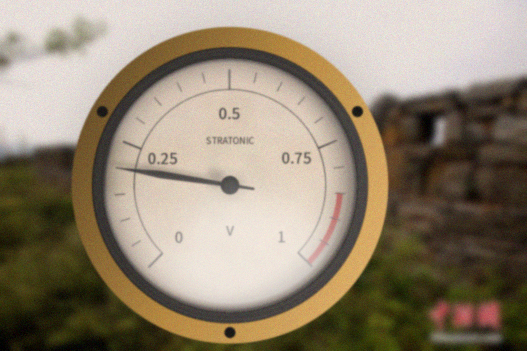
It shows 0.2 V
